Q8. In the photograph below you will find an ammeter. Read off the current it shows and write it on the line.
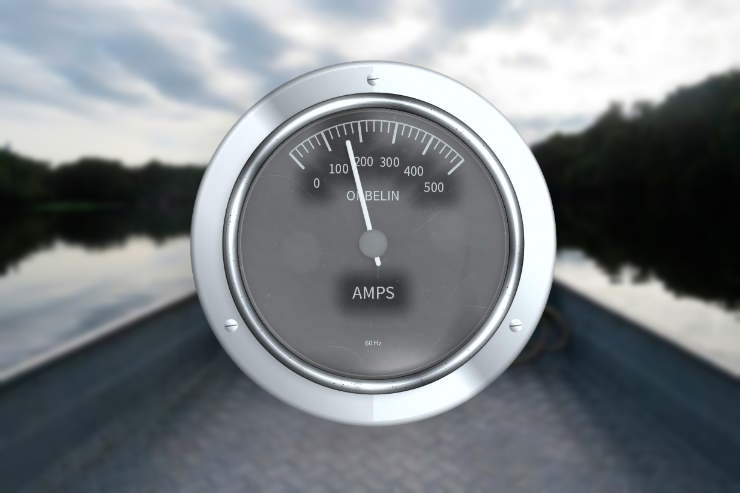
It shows 160 A
